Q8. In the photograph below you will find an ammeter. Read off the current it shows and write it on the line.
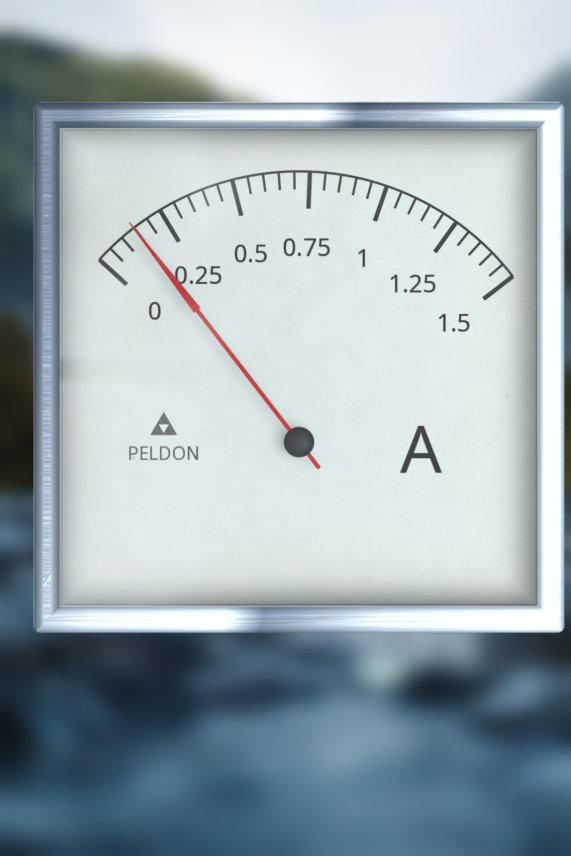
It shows 0.15 A
